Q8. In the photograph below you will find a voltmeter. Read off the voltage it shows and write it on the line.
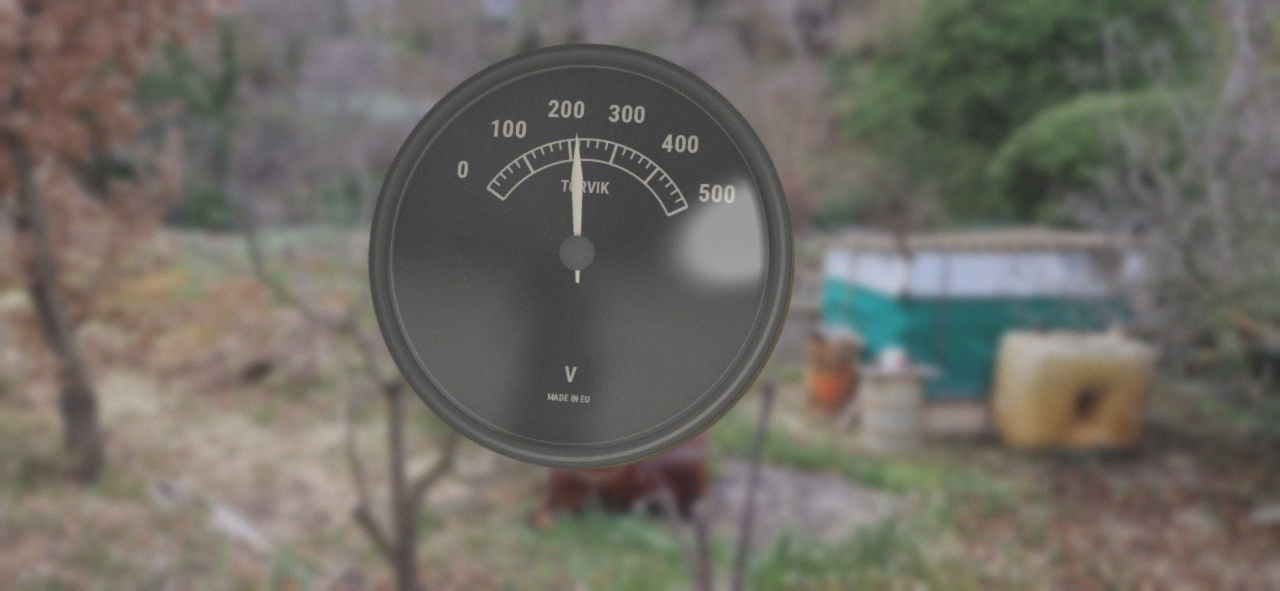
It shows 220 V
